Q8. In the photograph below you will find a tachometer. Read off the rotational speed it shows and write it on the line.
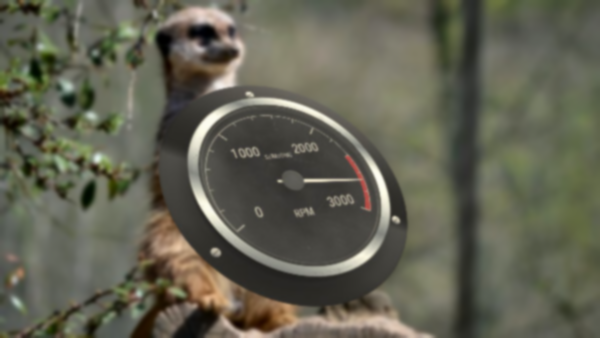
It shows 2700 rpm
